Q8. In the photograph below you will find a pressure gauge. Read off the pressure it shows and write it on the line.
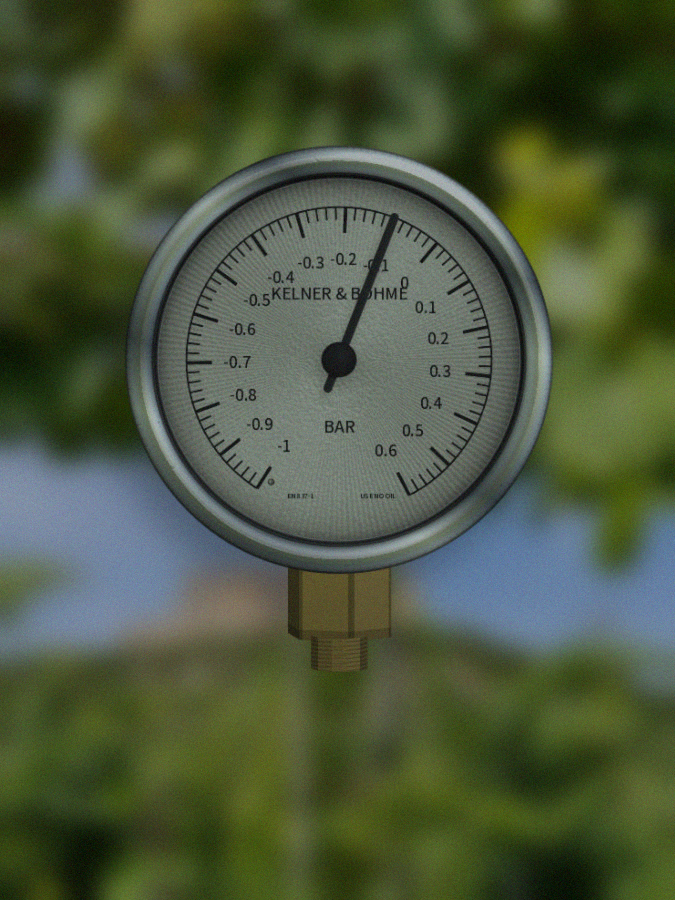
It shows -0.1 bar
